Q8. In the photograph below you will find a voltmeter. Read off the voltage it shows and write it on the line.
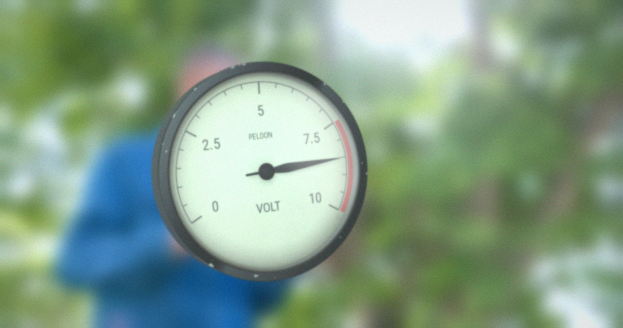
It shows 8.5 V
